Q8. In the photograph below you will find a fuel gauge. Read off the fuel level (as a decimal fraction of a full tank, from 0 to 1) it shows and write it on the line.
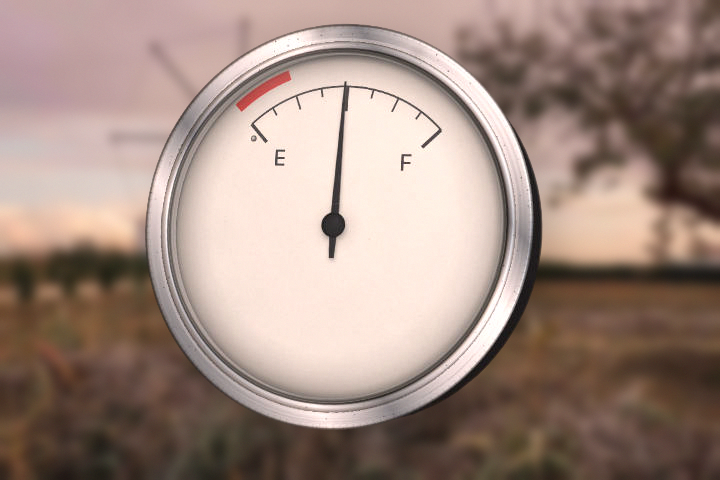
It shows 0.5
